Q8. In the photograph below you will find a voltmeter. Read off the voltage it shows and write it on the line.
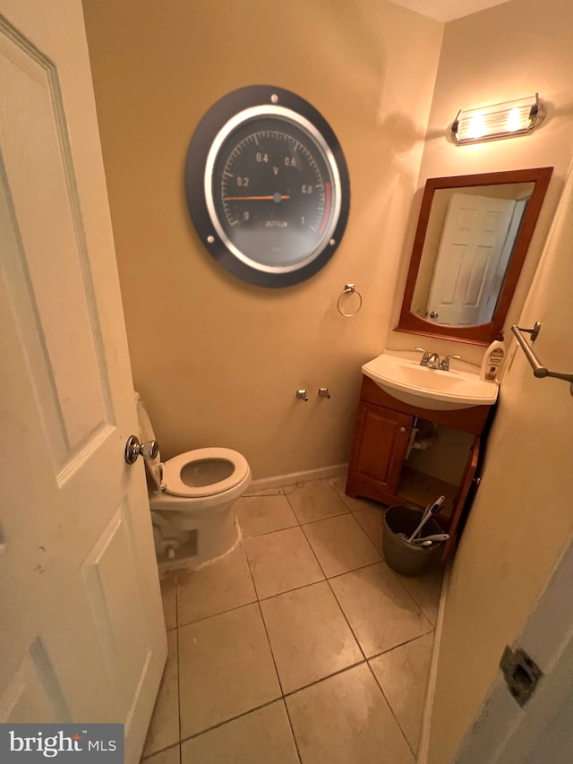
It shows 0.1 V
